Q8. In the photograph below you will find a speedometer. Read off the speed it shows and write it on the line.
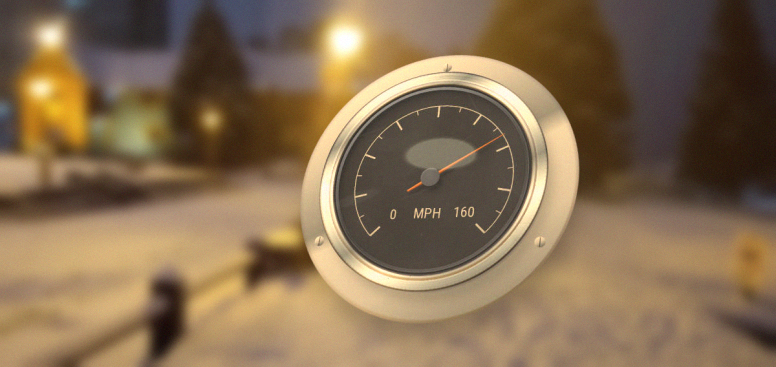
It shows 115 mph
